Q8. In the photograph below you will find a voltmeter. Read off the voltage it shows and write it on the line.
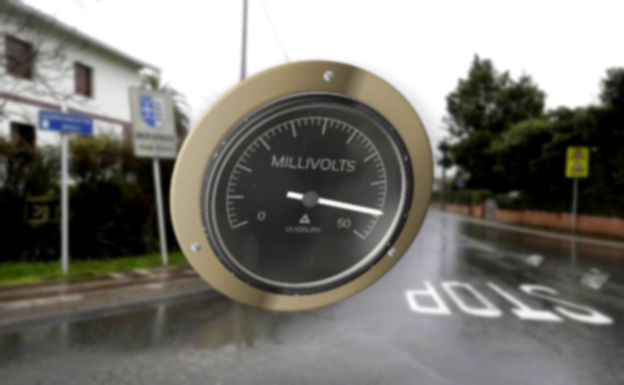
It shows 45 mV
